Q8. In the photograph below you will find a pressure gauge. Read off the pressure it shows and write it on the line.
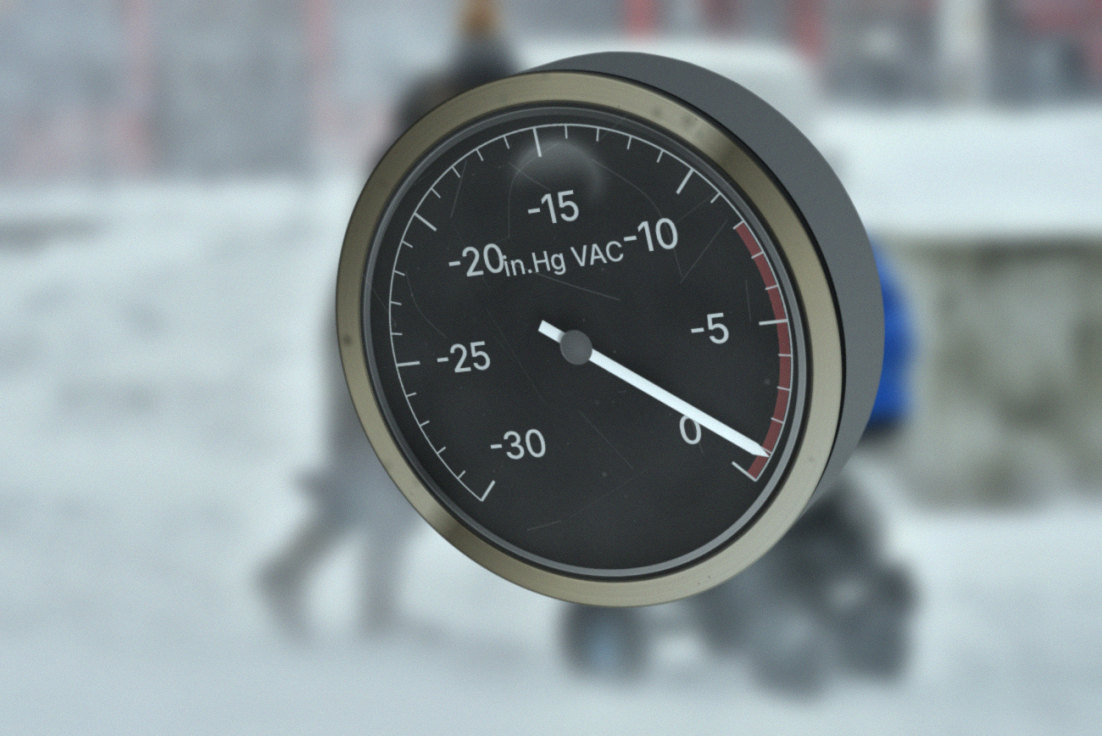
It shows -1 inHg
